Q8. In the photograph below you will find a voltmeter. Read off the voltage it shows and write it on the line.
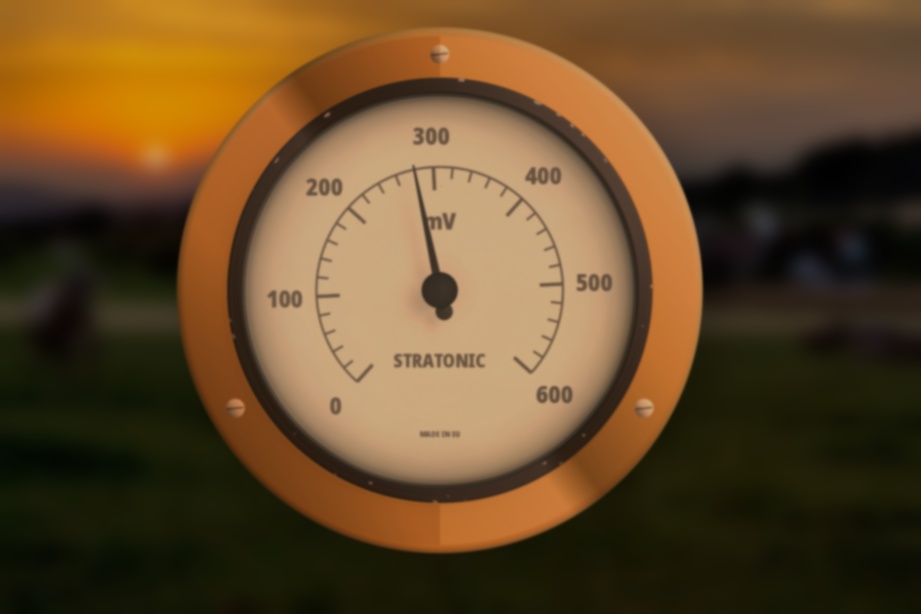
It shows 280 mV
